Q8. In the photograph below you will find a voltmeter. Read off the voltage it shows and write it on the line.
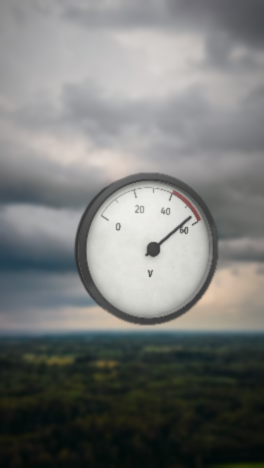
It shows 55 V
